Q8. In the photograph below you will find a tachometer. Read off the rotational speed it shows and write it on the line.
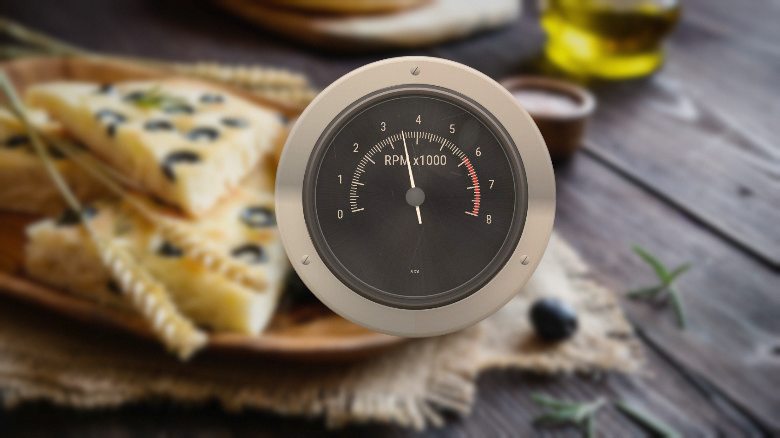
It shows 3500 rpm
